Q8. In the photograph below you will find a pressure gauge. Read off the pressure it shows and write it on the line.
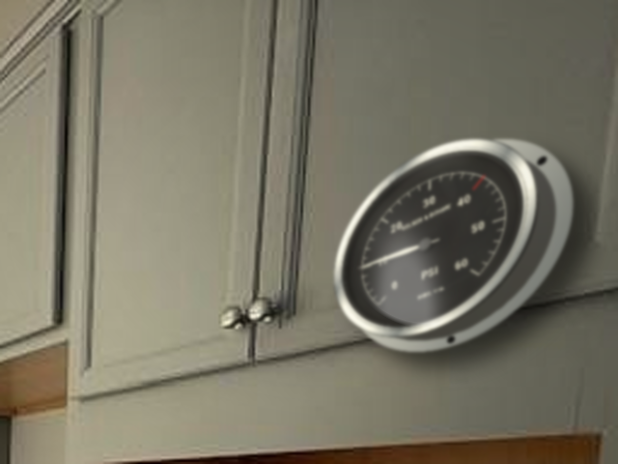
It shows 10 psi
